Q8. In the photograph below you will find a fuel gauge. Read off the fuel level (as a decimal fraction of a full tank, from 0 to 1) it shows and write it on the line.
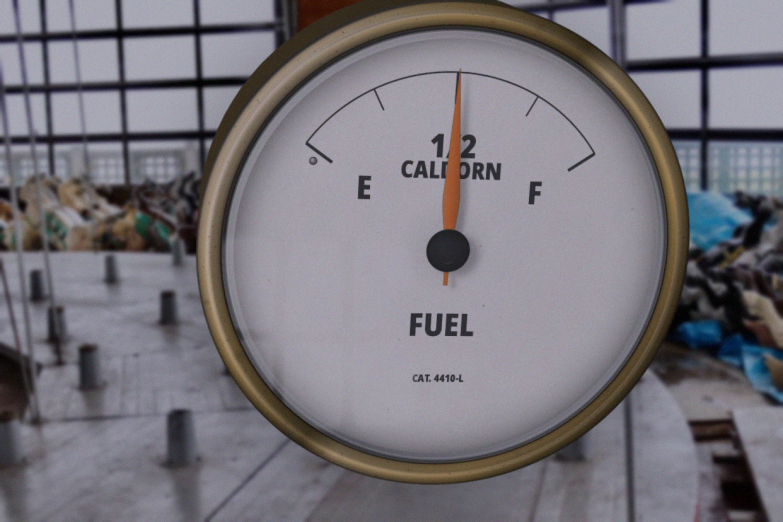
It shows 0.5
